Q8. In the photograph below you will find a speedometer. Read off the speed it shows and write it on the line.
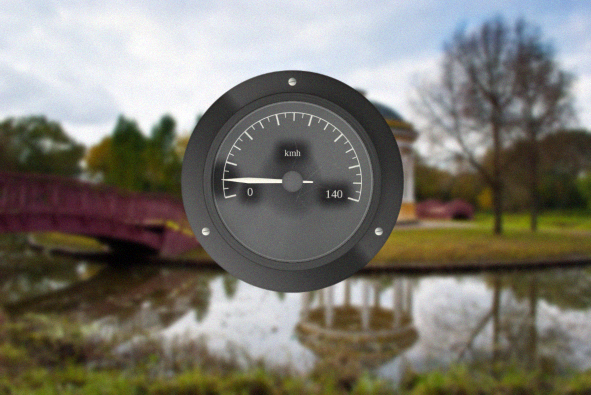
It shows 10 km/h
